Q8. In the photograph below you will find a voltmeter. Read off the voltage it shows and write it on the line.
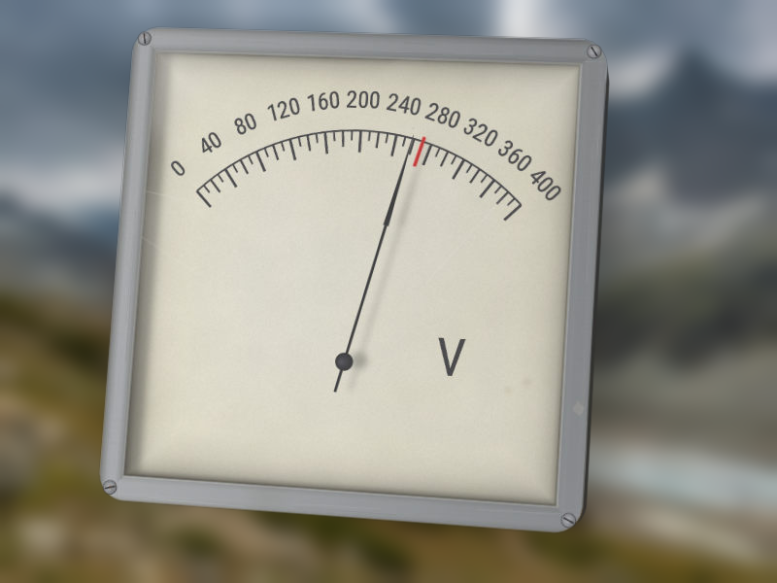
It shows 260 V
